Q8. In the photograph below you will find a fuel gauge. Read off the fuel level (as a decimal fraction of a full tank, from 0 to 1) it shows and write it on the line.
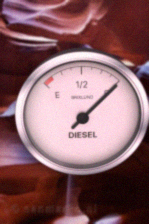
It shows 1
